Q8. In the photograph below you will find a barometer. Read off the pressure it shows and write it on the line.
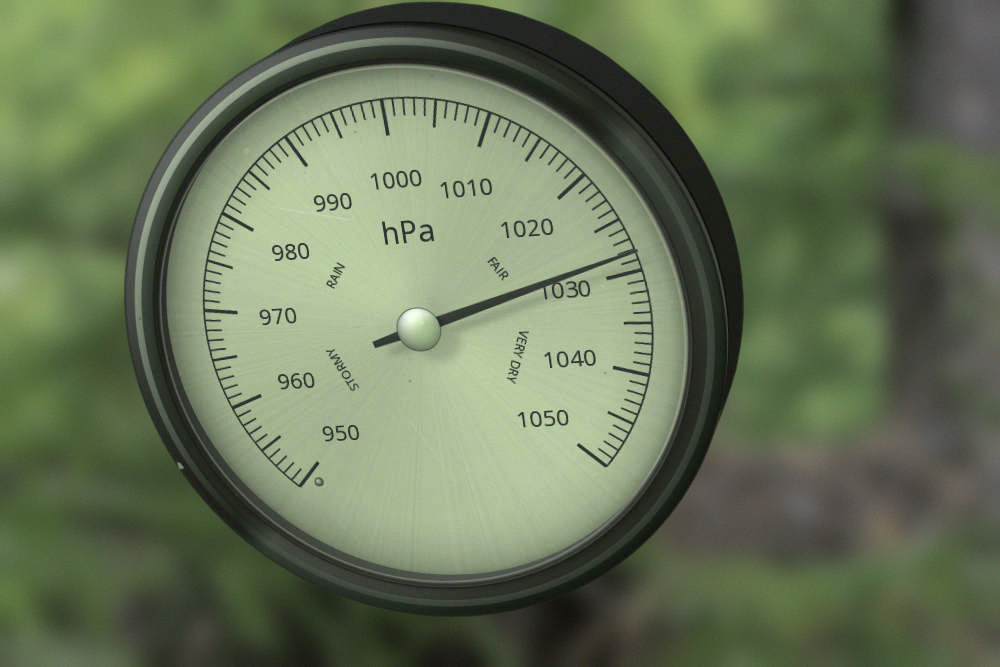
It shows 1028 hPa
